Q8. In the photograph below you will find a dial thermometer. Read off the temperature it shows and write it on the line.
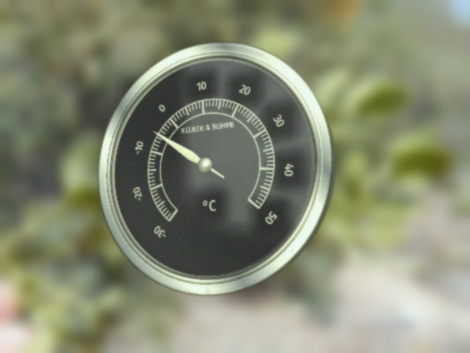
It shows -5 °C
